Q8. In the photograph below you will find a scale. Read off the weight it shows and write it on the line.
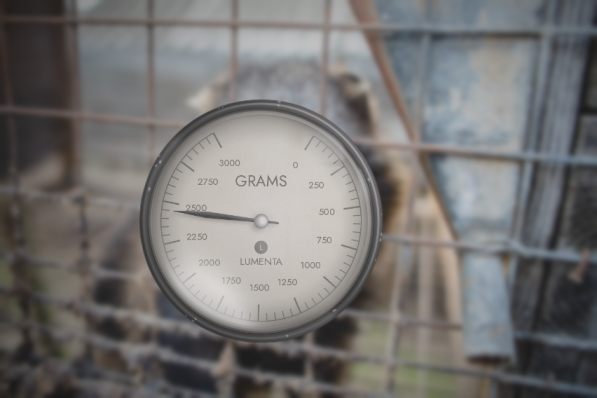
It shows 2450 g
